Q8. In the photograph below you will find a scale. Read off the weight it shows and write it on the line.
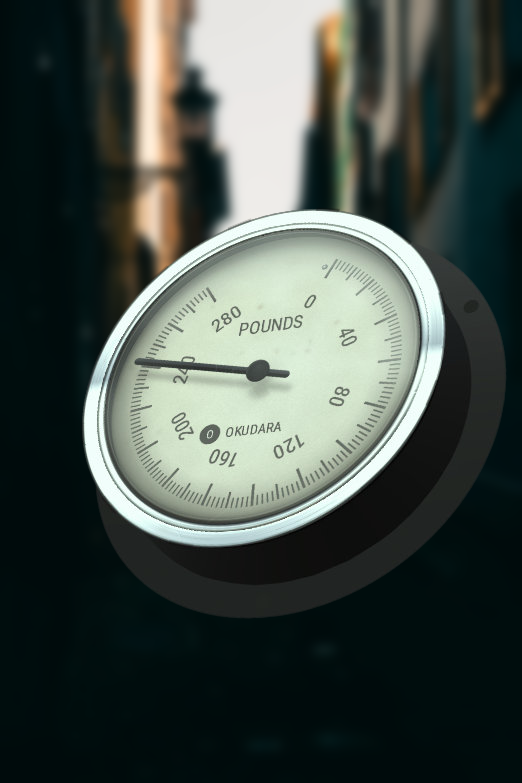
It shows 240 lb
